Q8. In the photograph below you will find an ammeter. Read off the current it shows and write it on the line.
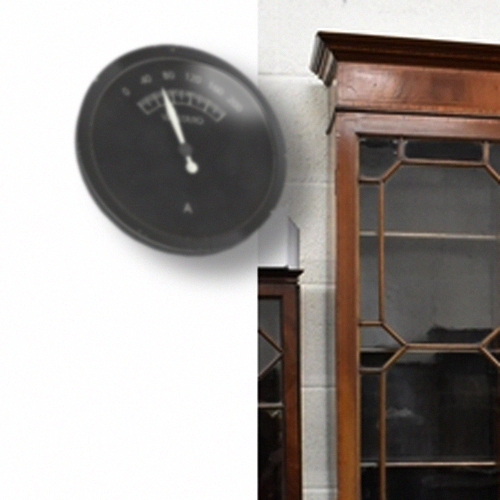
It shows 60 A
